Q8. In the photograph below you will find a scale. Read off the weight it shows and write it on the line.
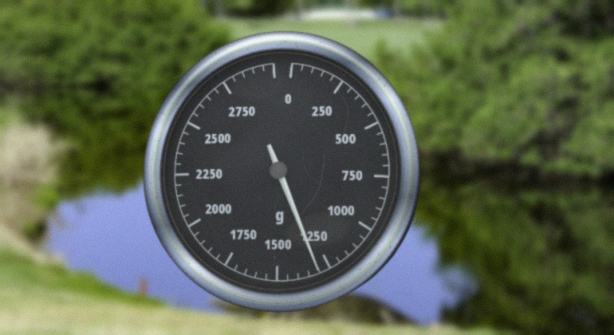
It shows 1300 g
